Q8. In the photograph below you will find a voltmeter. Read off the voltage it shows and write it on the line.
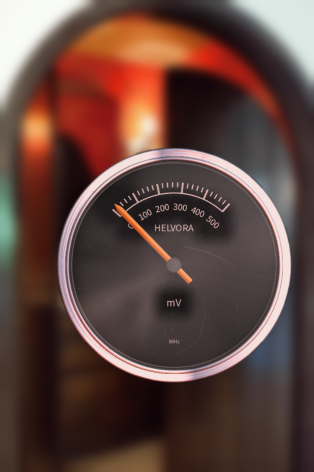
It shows 20 mV
